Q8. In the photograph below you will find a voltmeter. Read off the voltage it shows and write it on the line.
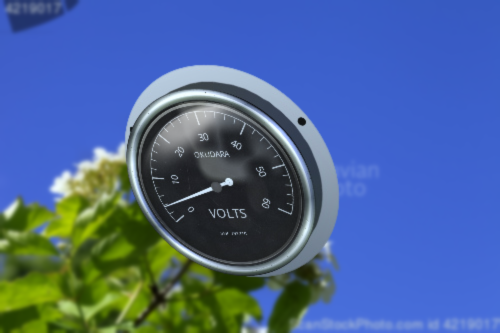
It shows 4 V
